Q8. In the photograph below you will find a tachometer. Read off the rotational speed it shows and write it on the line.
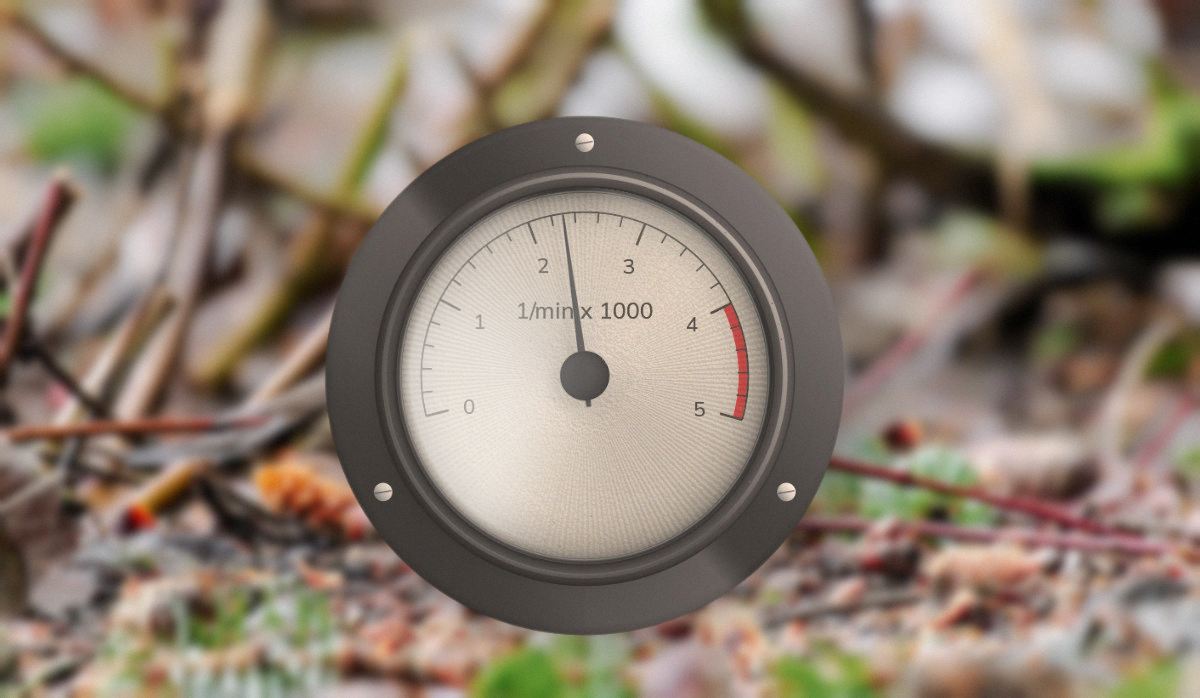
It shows 2300 rpm
